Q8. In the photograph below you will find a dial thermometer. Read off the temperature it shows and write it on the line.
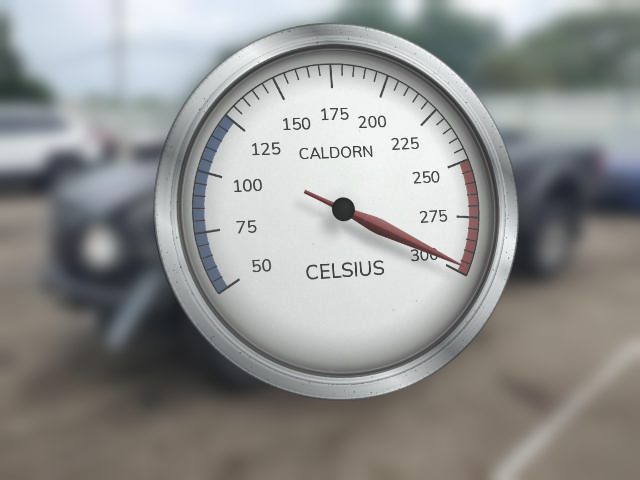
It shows 297.5 °C
